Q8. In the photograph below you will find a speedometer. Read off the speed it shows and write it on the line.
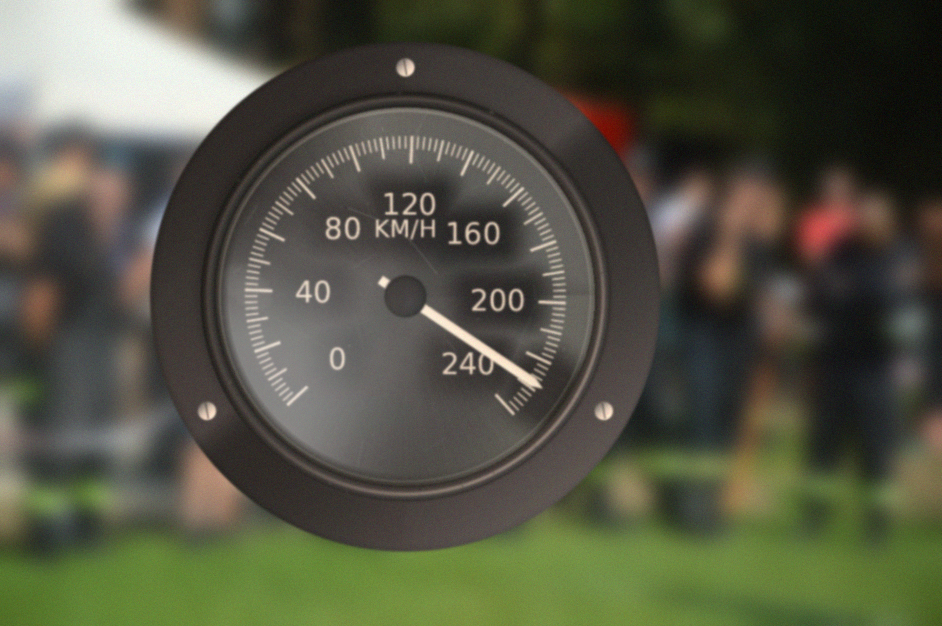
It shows 228 km/h
